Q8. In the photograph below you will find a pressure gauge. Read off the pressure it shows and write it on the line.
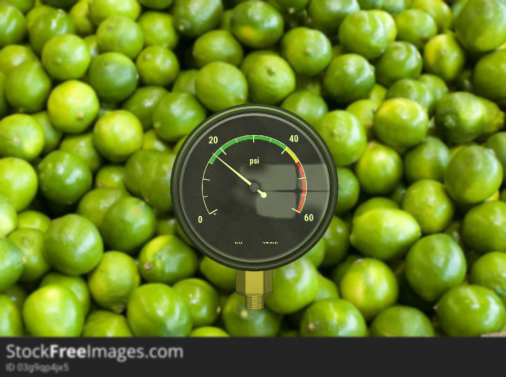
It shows 17.5 psi
